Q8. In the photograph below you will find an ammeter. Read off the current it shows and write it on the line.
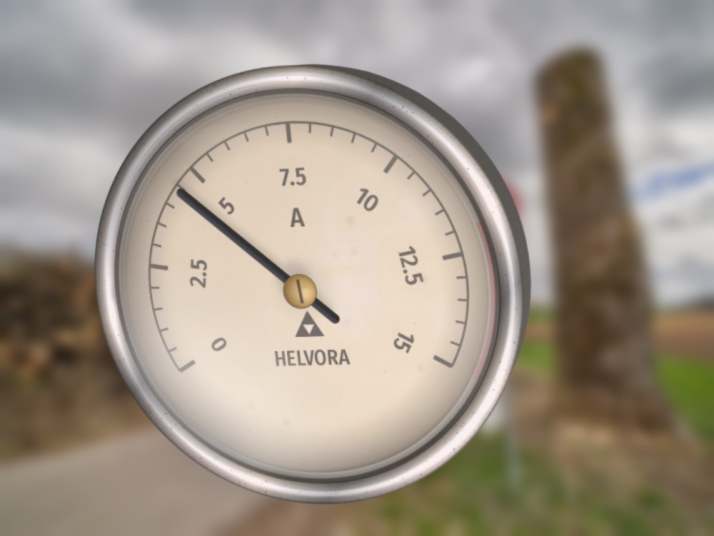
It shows 4.5 A
